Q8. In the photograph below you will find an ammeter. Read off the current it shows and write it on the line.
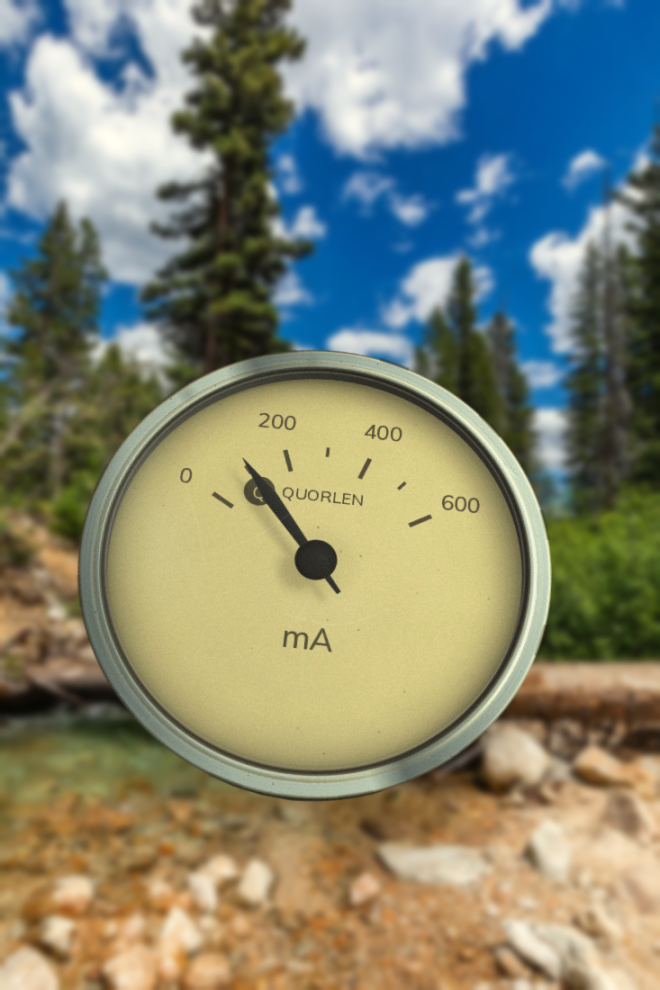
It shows 100 mA
